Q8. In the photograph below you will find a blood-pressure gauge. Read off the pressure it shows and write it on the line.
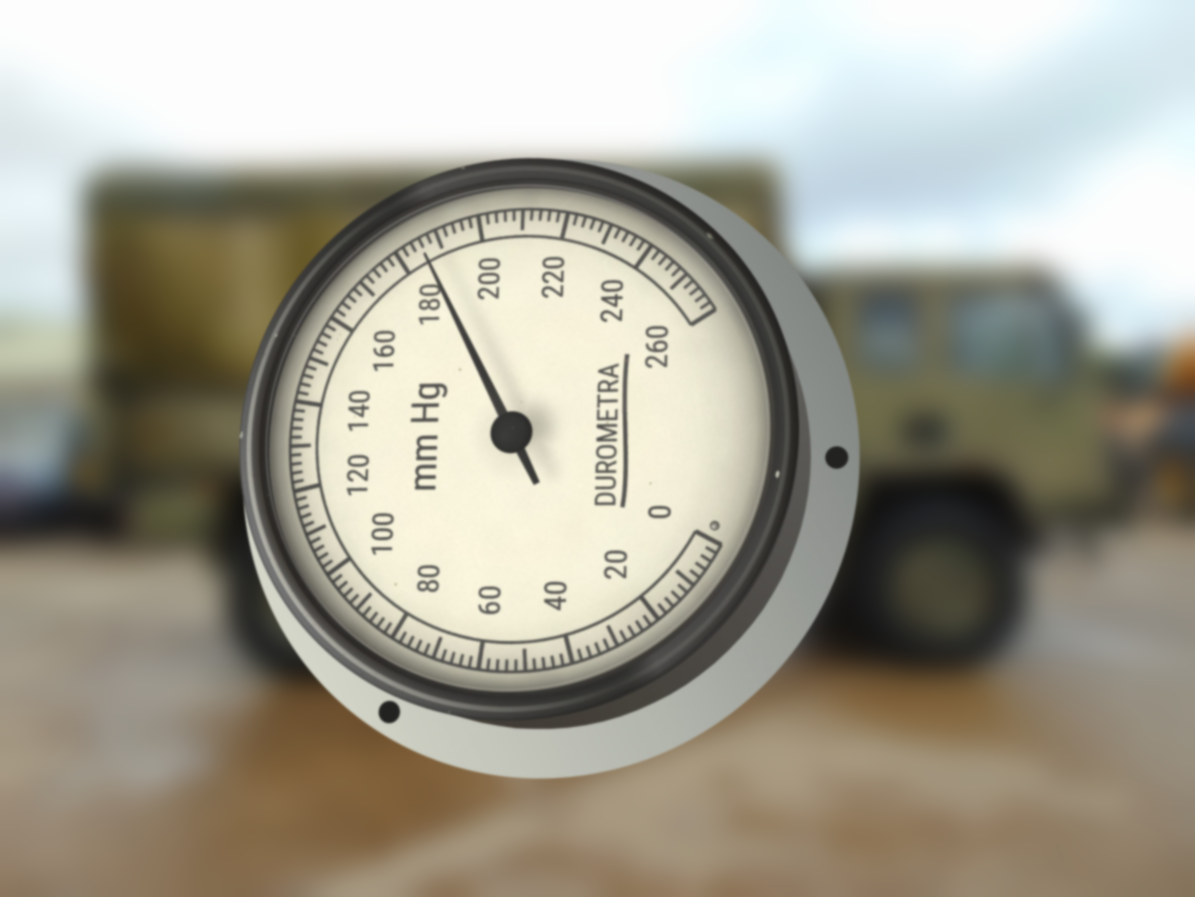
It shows 186 mmHg
